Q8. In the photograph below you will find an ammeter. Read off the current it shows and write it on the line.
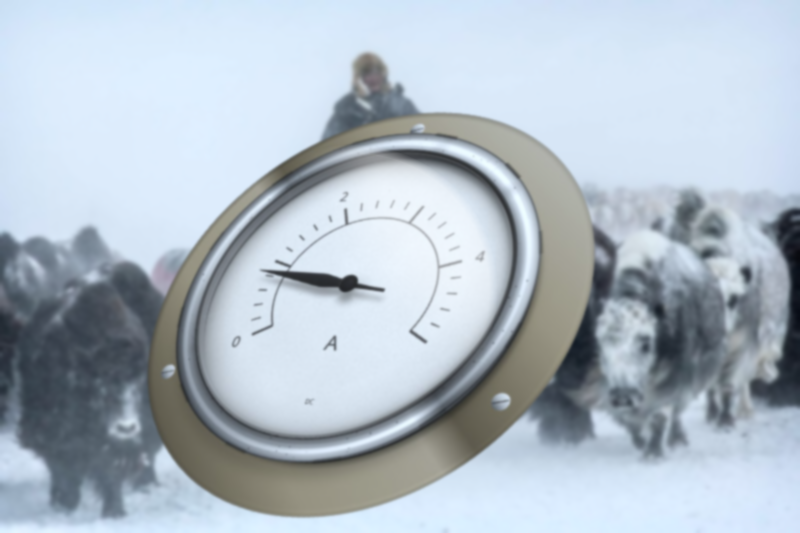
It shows 0.8 A
